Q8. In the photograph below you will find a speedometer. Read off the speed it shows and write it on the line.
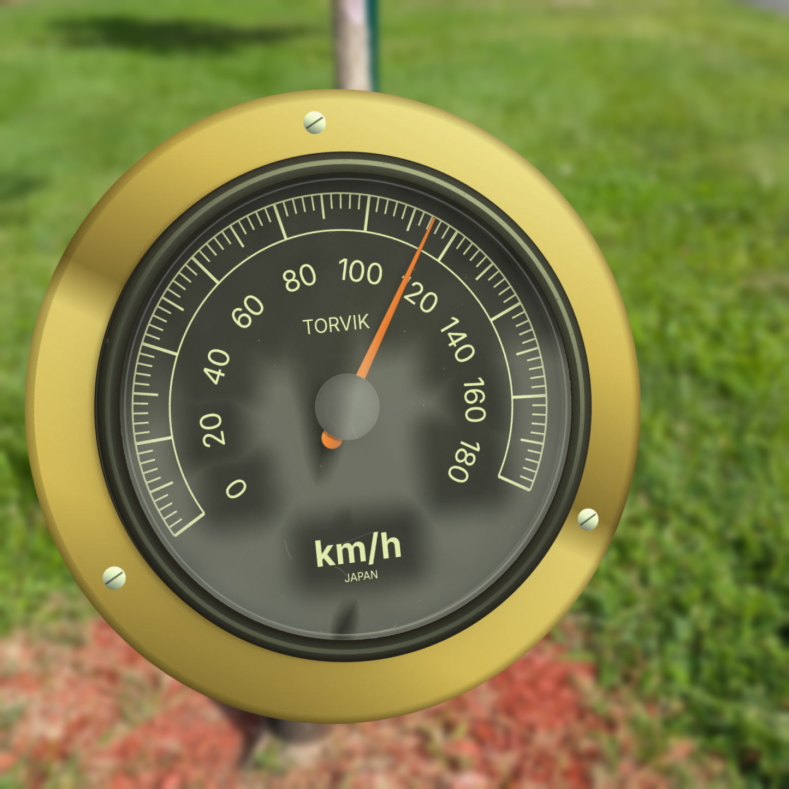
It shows 114 km/h
